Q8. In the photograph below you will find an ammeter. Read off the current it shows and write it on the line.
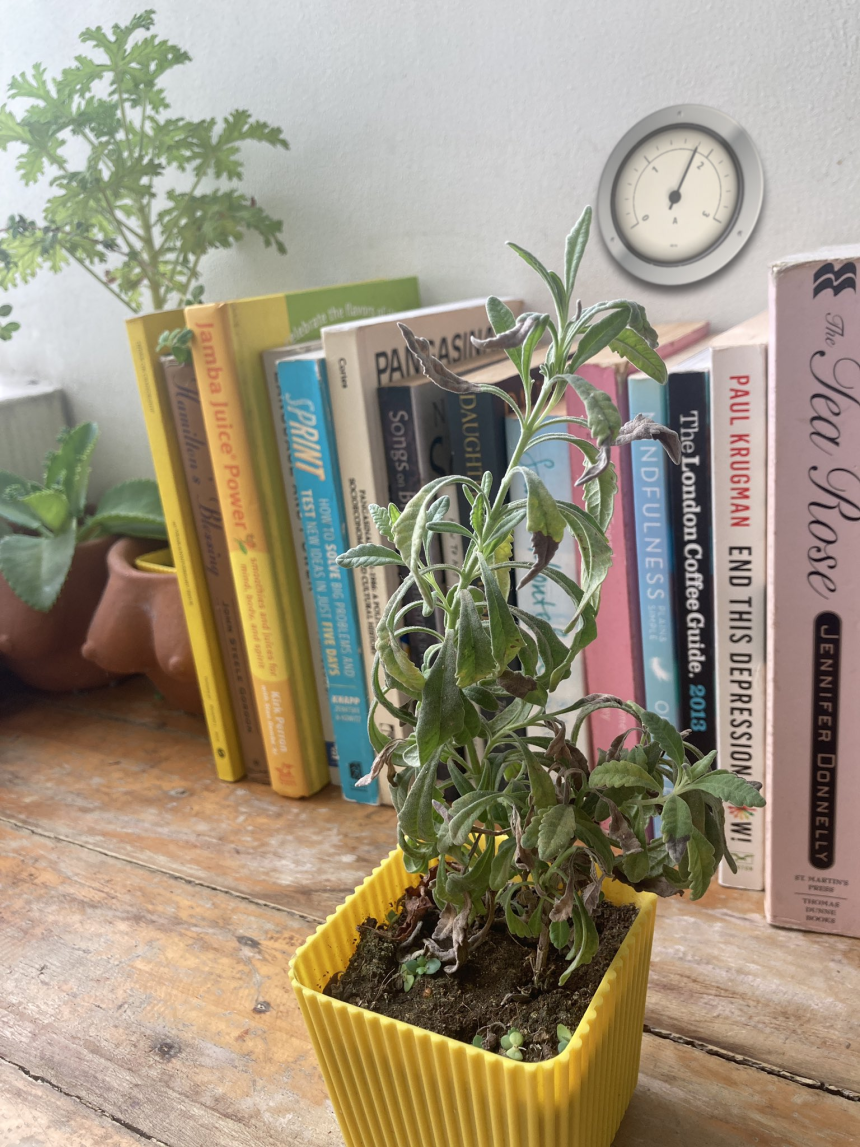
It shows 1.8 A
